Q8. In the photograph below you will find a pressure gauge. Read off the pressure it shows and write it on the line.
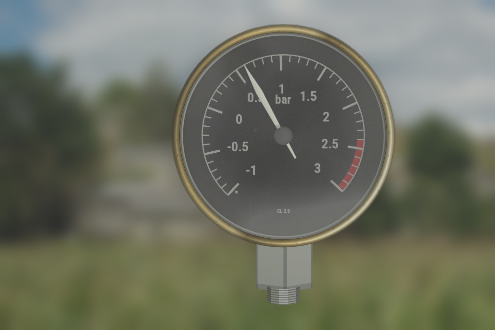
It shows 0.6 bar
